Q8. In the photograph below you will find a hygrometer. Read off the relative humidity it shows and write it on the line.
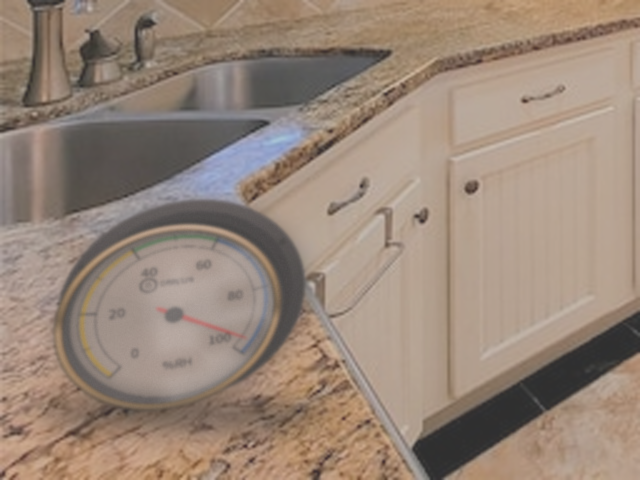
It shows 95 %
